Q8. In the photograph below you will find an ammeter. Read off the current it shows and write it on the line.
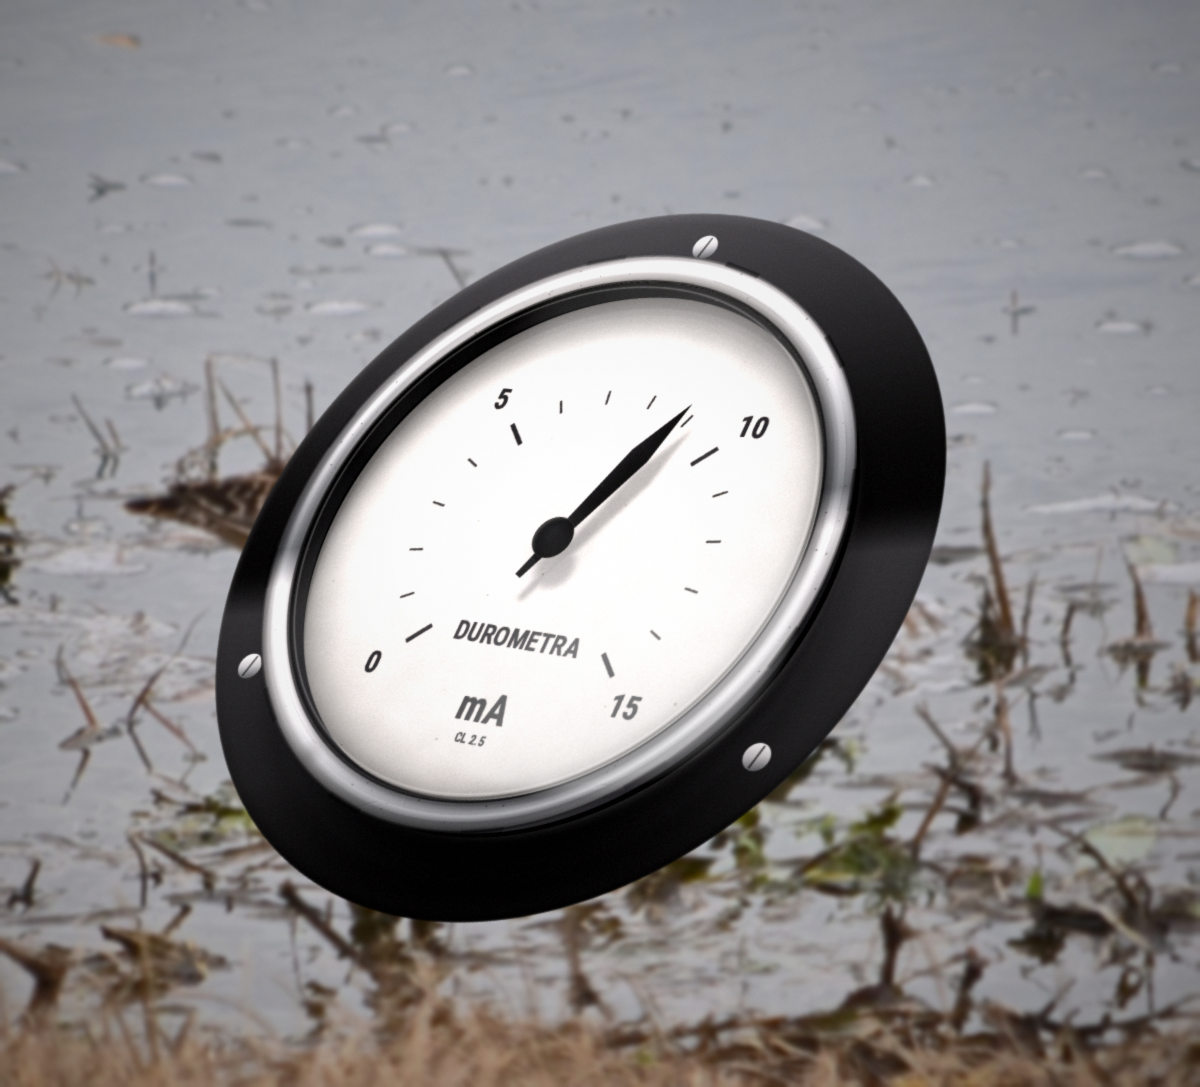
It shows 9 mA
